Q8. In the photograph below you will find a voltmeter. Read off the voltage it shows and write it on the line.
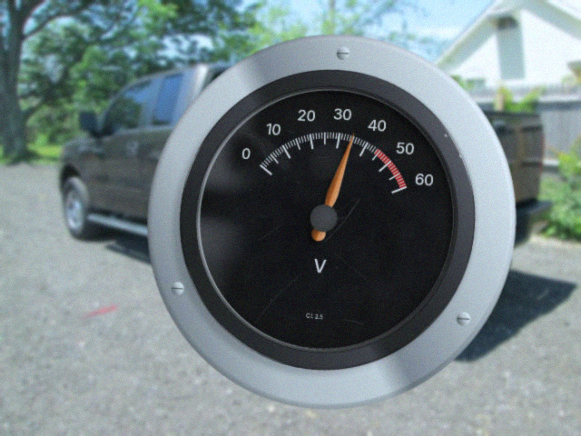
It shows 35 V
